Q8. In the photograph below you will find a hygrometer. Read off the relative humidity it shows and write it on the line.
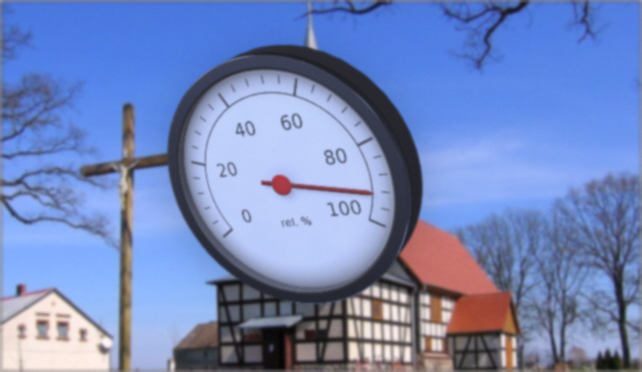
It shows 92 %
